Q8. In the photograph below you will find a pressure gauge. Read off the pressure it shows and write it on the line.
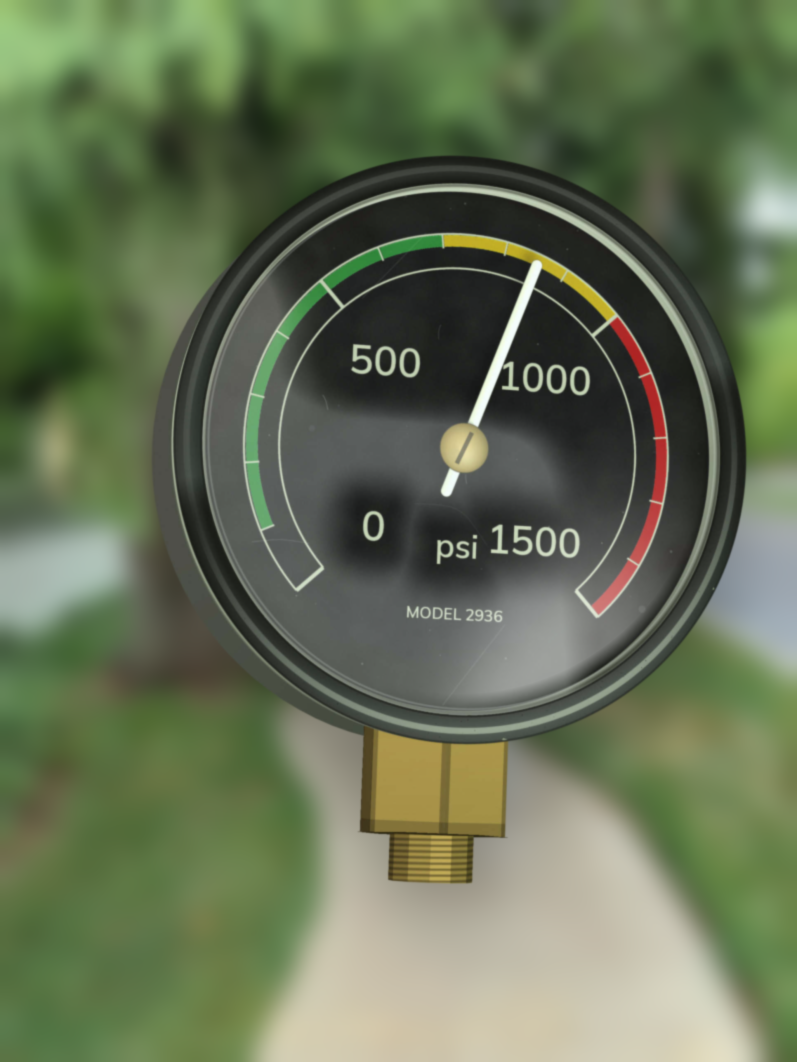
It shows 850 psi
